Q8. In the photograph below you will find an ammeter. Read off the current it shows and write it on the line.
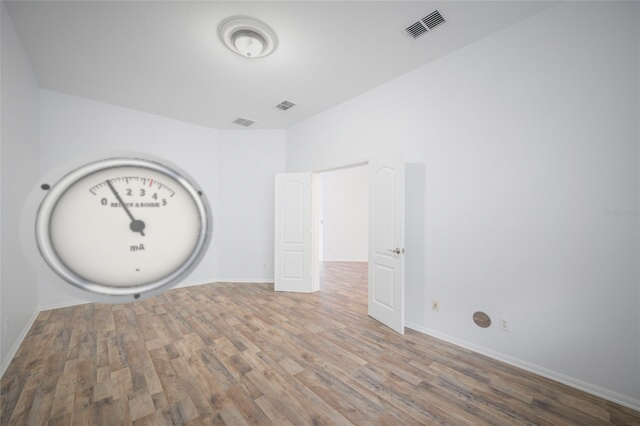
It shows 1 mA
